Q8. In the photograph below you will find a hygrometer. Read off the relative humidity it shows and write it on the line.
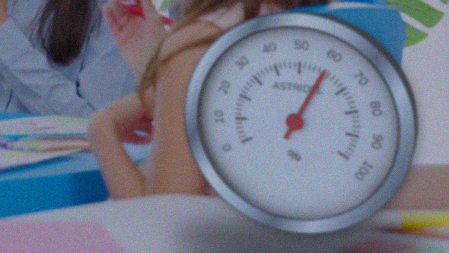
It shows 60 %
